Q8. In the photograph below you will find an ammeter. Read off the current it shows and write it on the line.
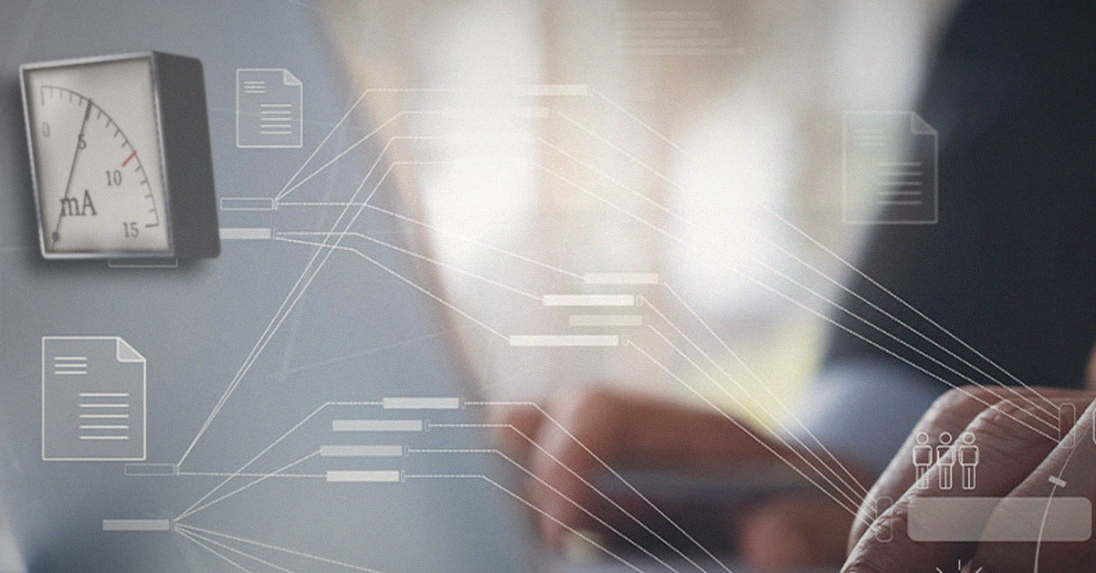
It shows 5 mA
